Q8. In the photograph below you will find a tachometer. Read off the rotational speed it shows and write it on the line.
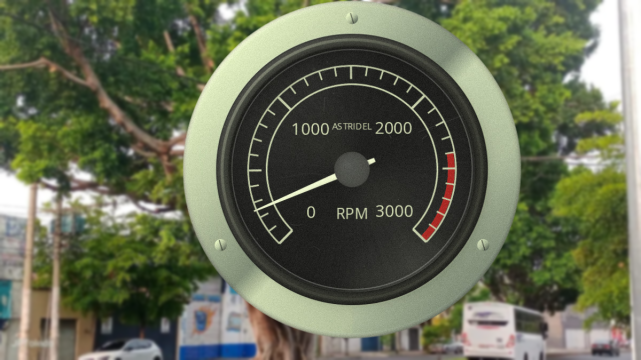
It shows 250 rpm
